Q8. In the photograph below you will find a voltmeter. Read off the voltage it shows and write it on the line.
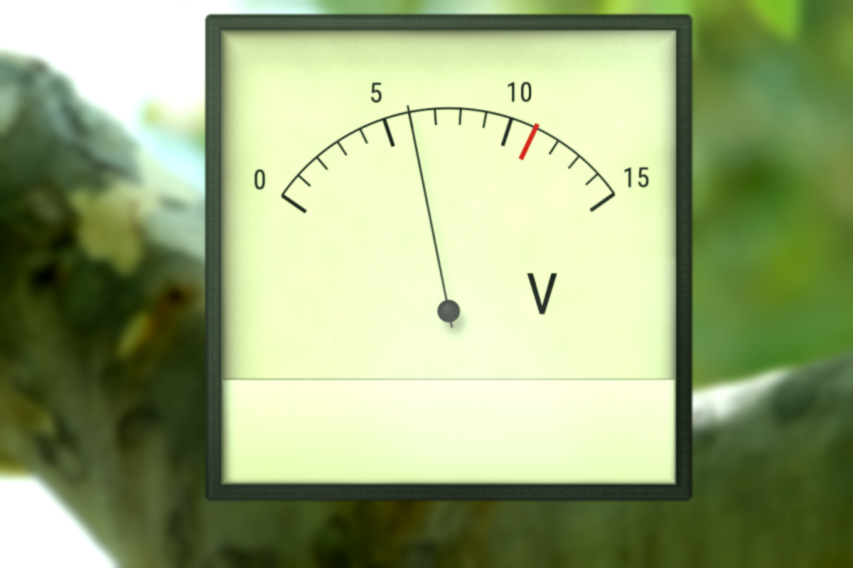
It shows 6 V
